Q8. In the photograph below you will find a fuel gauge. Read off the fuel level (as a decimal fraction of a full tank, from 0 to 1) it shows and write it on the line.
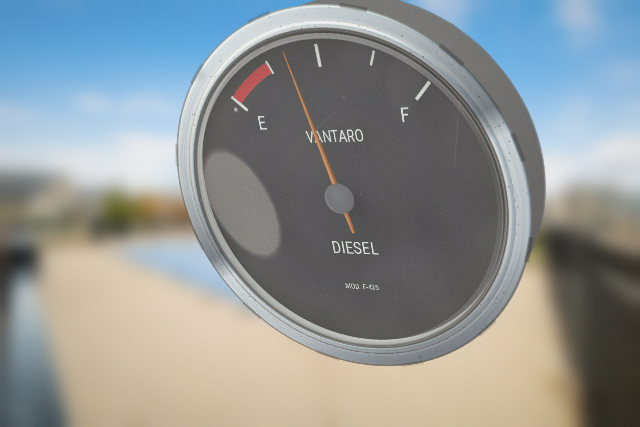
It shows 0.375
